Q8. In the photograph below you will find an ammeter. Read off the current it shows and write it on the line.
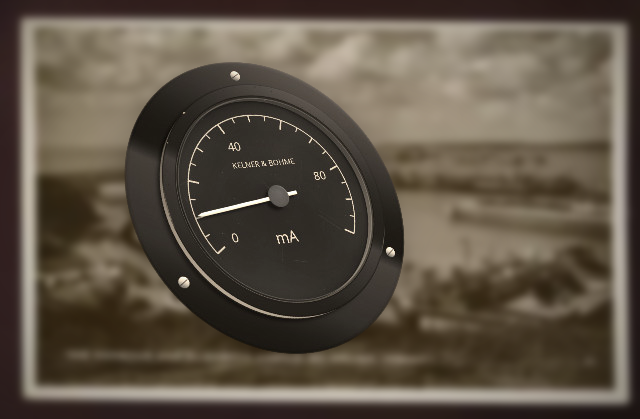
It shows 10 mA
